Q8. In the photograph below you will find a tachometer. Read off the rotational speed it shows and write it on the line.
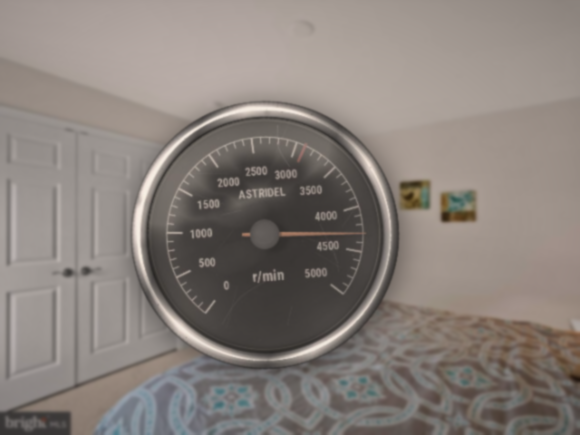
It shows 4300 rpm
